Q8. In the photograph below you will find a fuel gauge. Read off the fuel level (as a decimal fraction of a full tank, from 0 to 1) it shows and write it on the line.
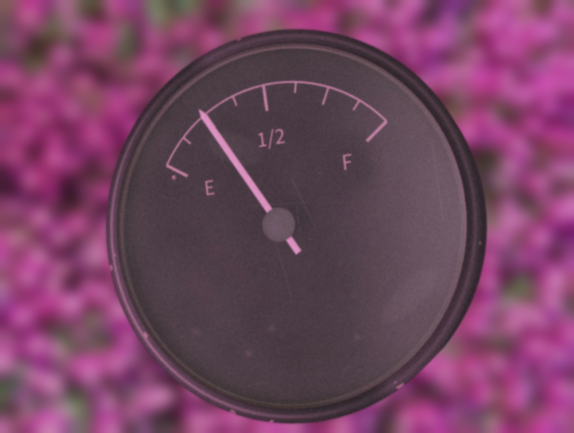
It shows 0.25
